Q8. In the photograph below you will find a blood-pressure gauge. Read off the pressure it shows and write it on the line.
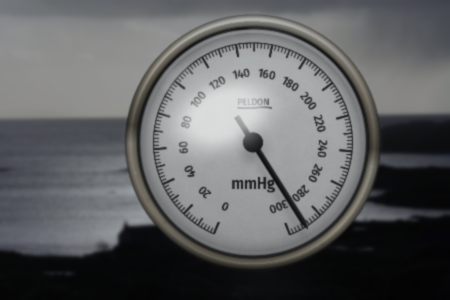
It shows 290 mmHg
